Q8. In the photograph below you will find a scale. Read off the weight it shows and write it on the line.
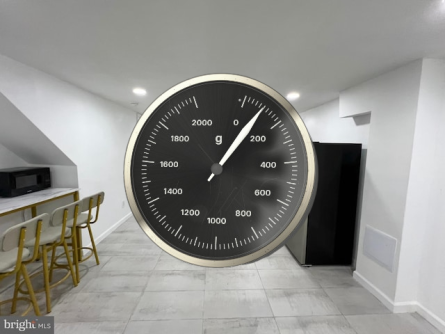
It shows 100 g
